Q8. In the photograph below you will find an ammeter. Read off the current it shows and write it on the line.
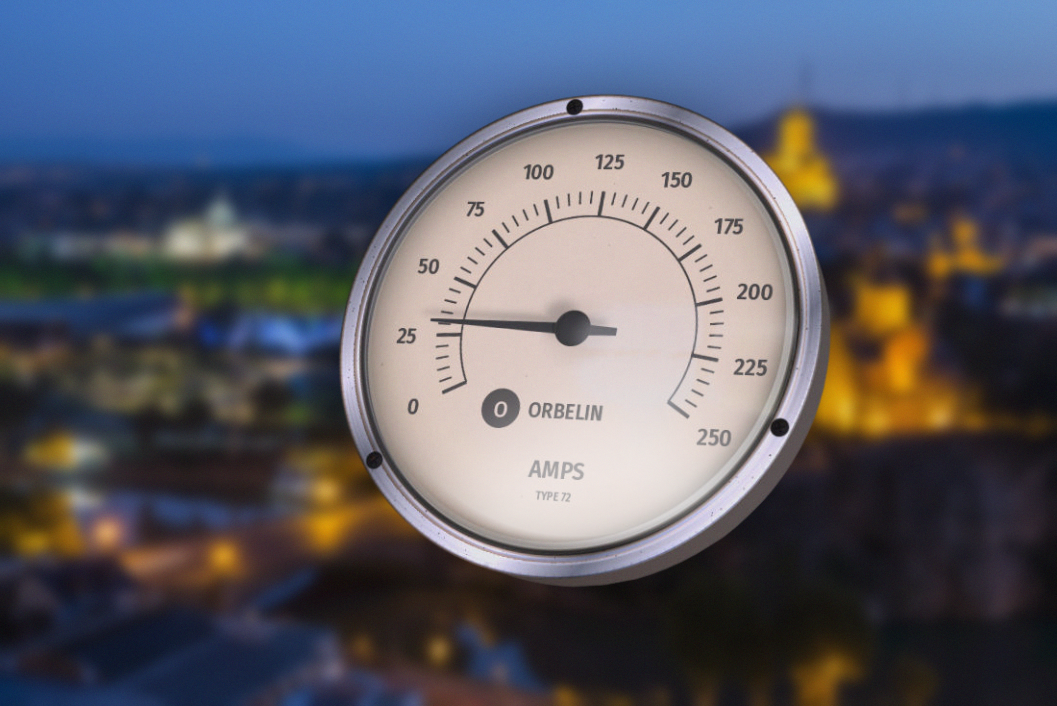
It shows 30 A
